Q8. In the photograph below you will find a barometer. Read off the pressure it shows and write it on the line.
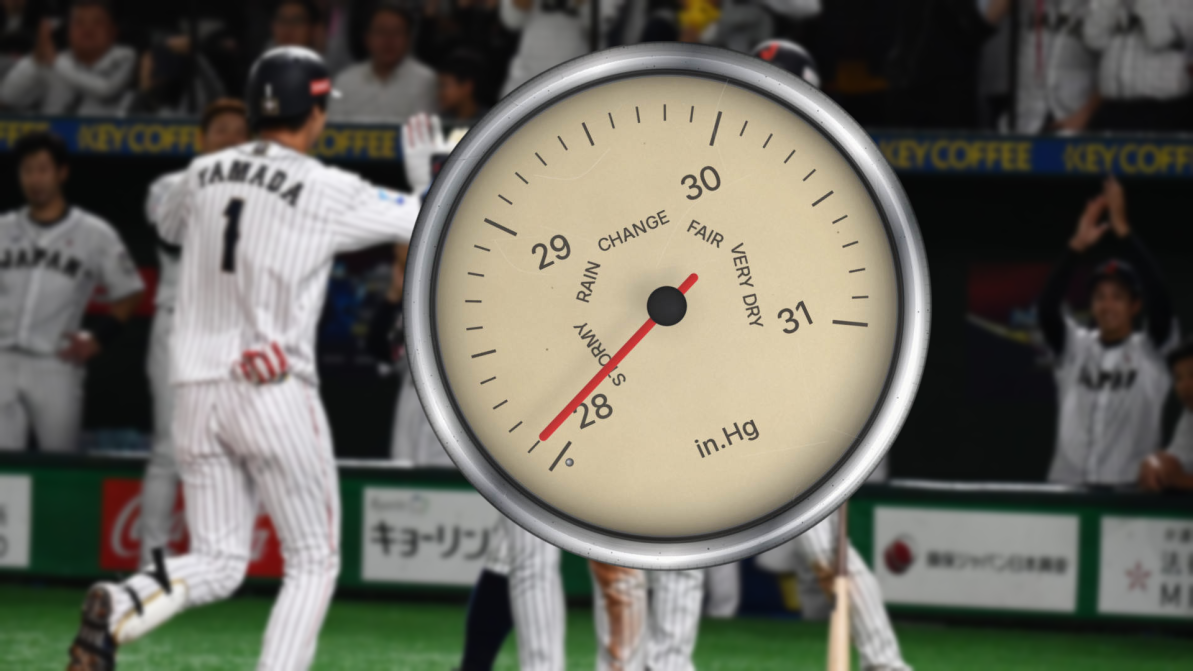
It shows 28.1 inHg
